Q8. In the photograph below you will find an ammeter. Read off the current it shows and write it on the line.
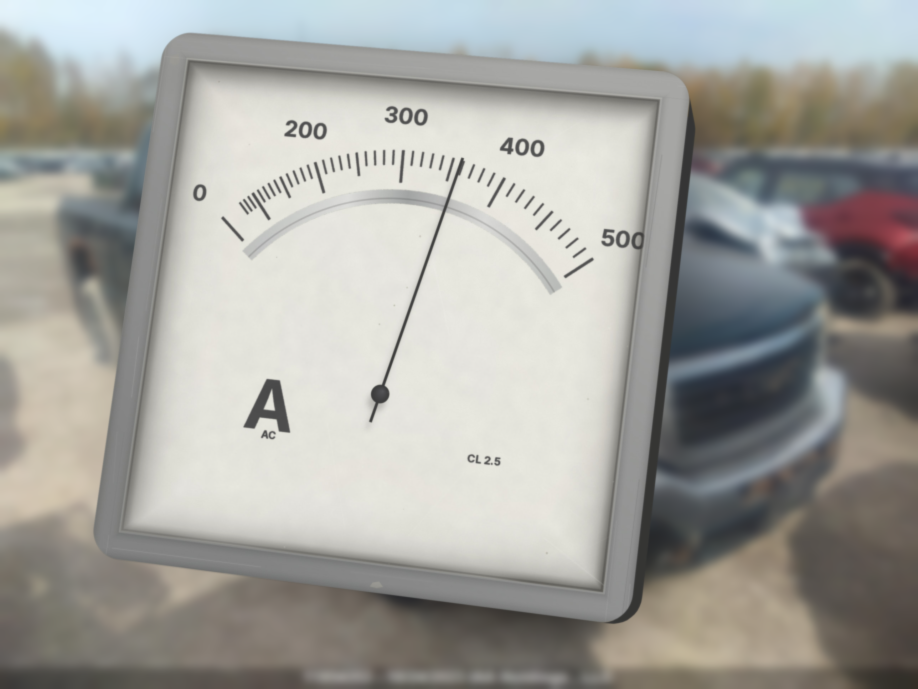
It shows 360 A
